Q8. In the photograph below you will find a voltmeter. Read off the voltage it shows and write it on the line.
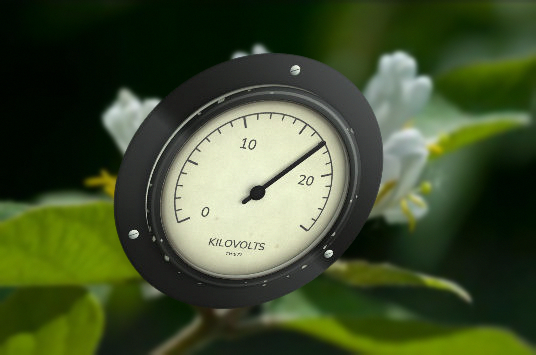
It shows 17 kV
